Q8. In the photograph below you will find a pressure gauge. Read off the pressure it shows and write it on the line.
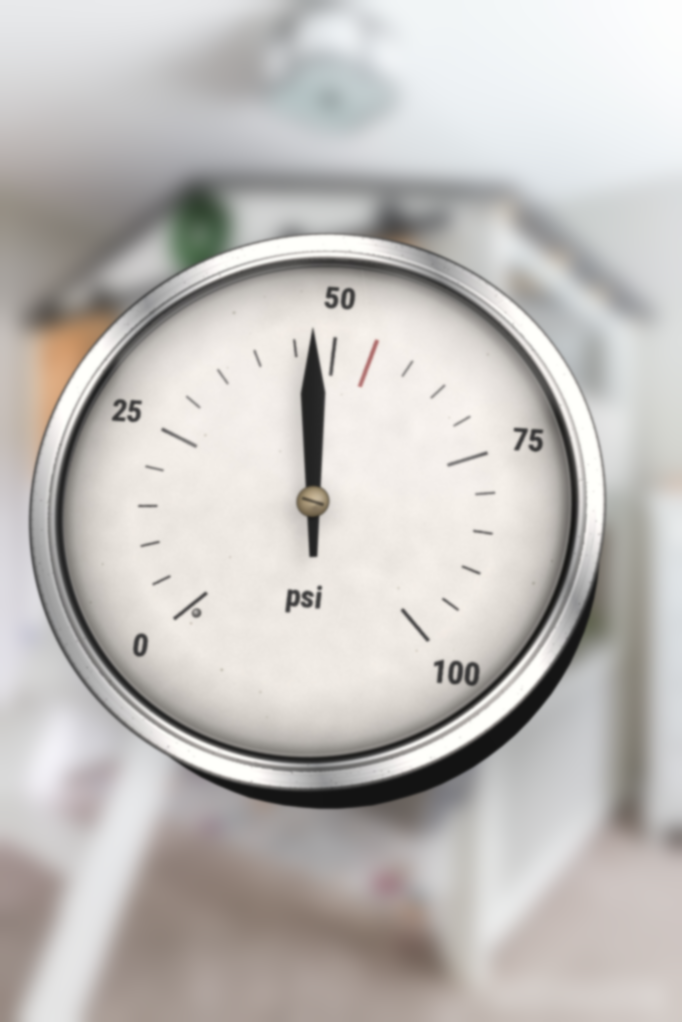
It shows 47.5 psi
